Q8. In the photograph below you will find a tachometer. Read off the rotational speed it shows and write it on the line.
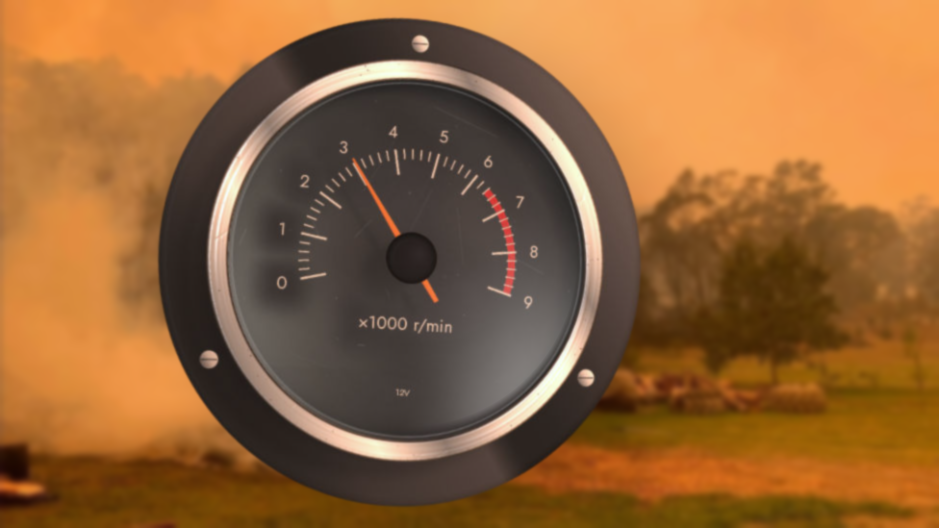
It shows 3000 rpm
